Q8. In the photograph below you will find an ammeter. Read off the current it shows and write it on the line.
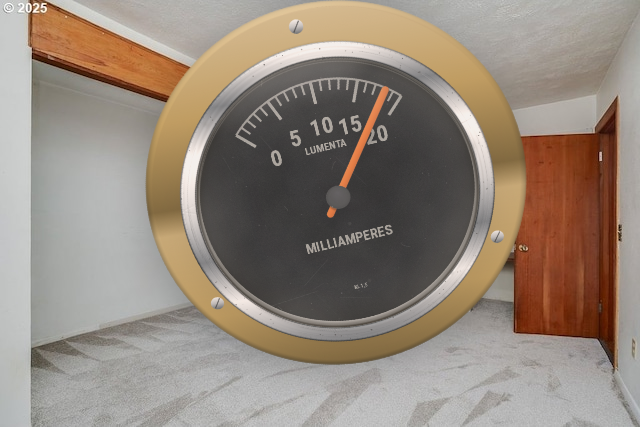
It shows 18 mA
